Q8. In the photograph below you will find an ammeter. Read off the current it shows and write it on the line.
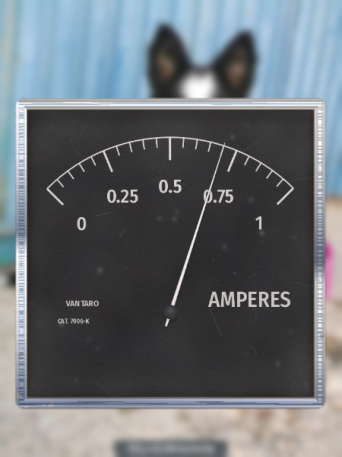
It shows 0.7 A
